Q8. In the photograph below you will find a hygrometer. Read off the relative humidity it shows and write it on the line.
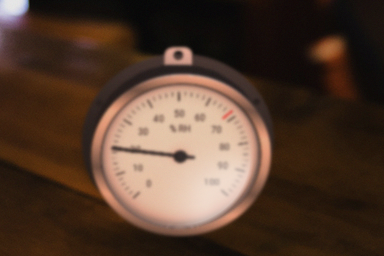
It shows 20 %
